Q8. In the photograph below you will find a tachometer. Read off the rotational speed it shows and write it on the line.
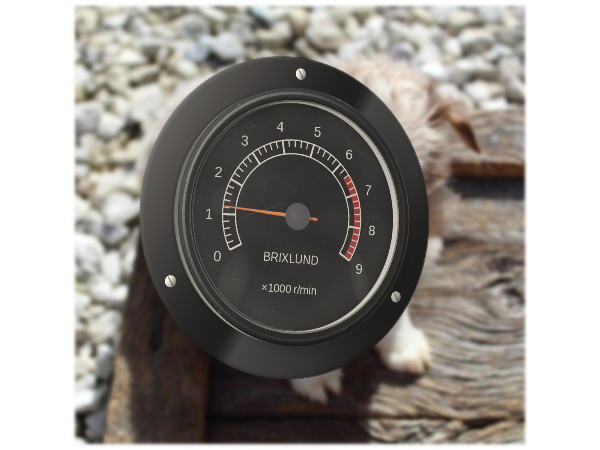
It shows 1200 rpm
